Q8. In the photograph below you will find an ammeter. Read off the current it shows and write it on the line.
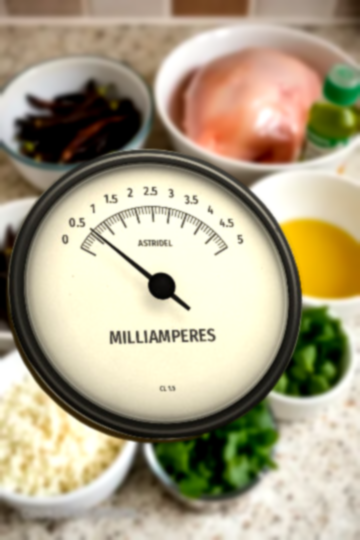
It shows 0.5 mA
